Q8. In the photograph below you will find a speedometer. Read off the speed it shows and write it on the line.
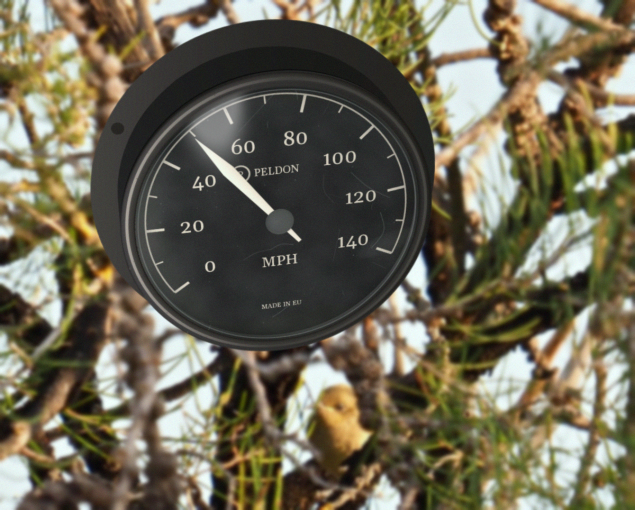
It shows 50 mph
